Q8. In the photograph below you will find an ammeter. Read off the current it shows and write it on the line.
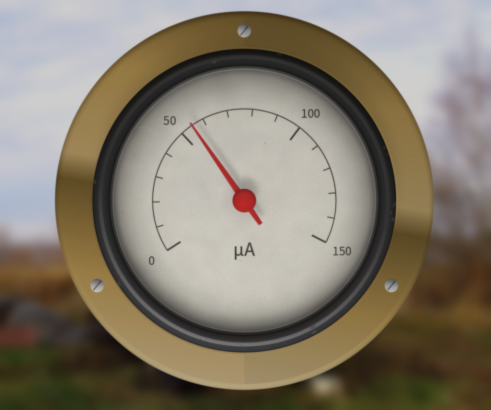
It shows 55 µA
